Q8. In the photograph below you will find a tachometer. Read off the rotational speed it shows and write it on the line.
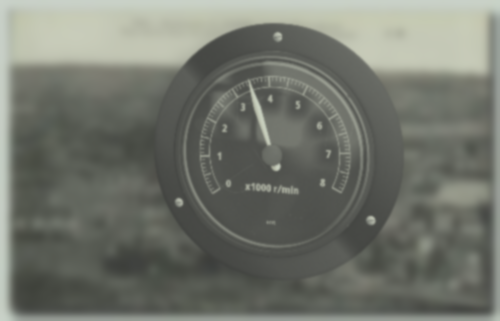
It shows 3500 rpm
